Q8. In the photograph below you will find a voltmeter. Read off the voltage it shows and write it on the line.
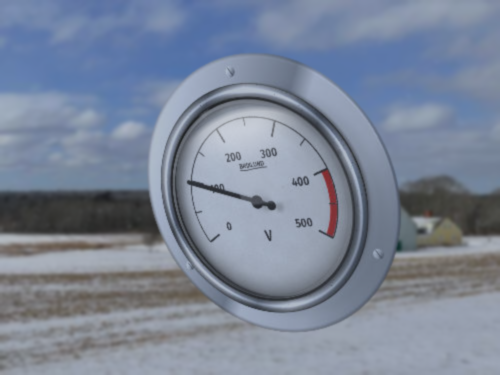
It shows 100 V
